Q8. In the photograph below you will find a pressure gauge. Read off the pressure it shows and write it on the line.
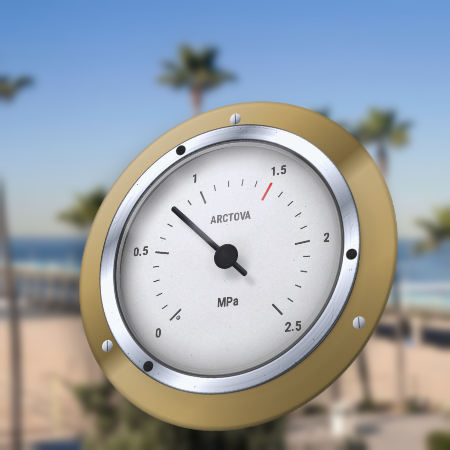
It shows 0.8 MPa
